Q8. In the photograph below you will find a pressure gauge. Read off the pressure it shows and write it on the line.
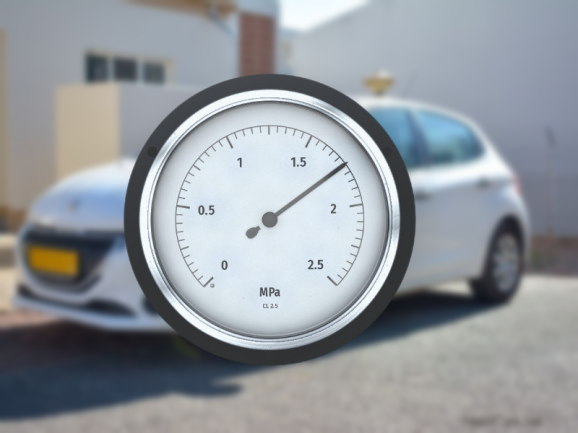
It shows 1.75 MPa
